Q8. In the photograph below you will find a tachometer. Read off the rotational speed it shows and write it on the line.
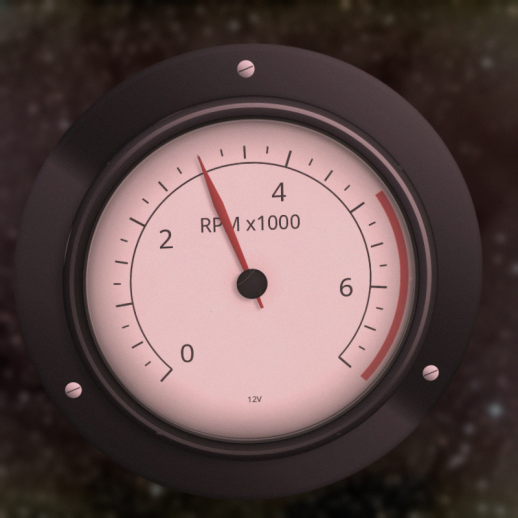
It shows 3000 rpm
